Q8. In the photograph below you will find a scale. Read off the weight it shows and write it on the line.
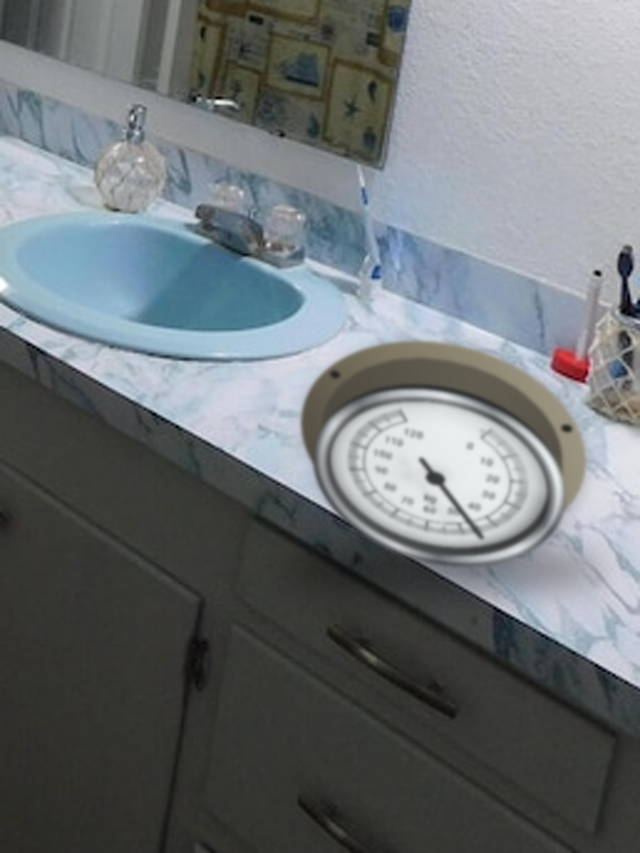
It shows 45 kg
